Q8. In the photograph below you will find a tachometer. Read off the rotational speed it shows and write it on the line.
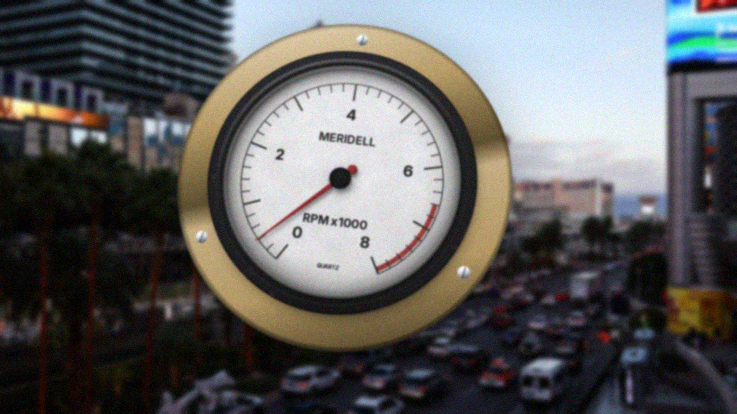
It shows 400 rpm
